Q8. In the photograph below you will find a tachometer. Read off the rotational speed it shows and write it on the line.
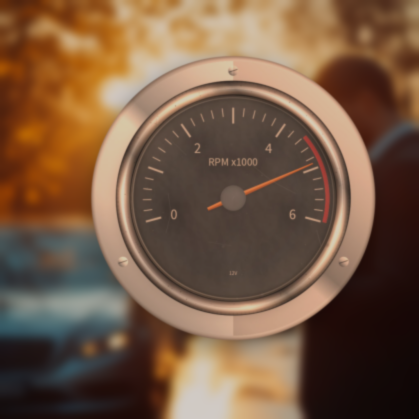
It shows 4900 rpm
